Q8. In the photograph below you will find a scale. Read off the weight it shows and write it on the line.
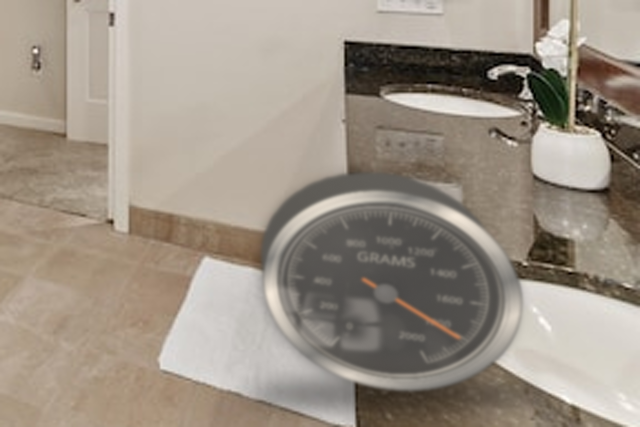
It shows 1800 g
